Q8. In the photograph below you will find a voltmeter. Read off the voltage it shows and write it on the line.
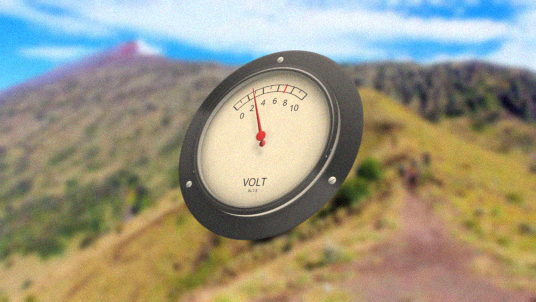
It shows 3 V
